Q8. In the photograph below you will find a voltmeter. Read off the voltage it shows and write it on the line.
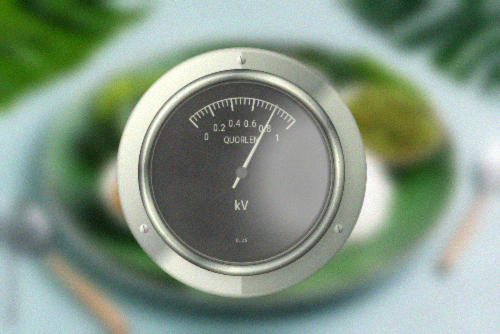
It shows 0.8 kV
